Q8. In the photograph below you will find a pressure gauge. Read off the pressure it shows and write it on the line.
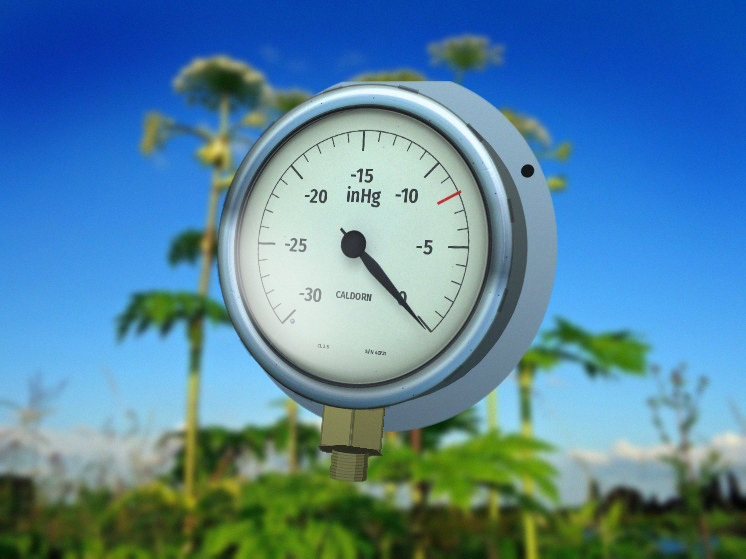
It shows 0 inHg
